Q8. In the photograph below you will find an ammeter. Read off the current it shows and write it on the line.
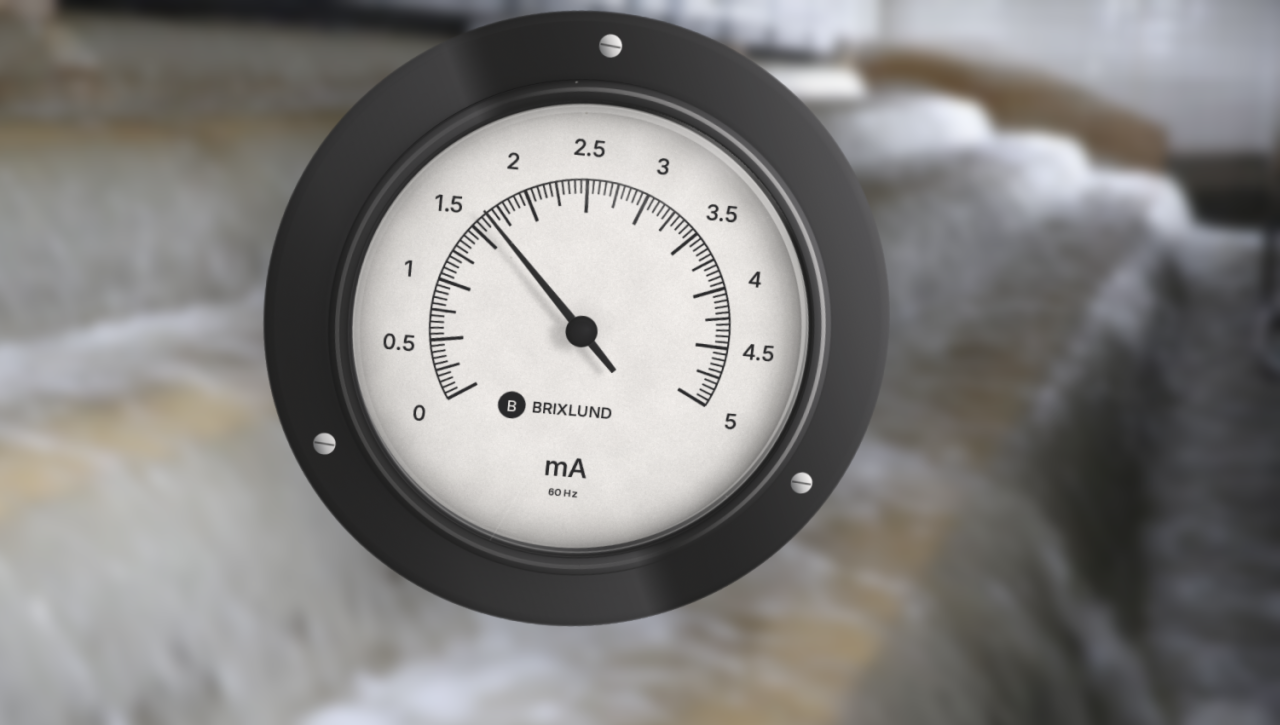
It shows 1.65 mA
